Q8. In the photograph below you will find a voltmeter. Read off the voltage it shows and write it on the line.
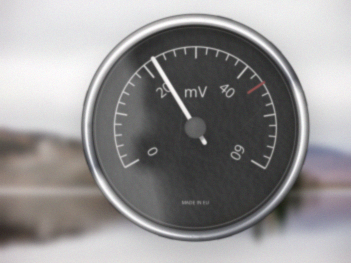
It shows 22 mV
